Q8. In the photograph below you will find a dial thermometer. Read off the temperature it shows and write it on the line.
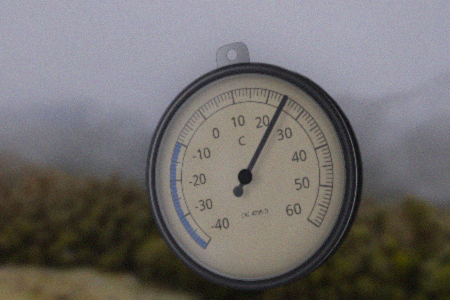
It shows 25 °C
